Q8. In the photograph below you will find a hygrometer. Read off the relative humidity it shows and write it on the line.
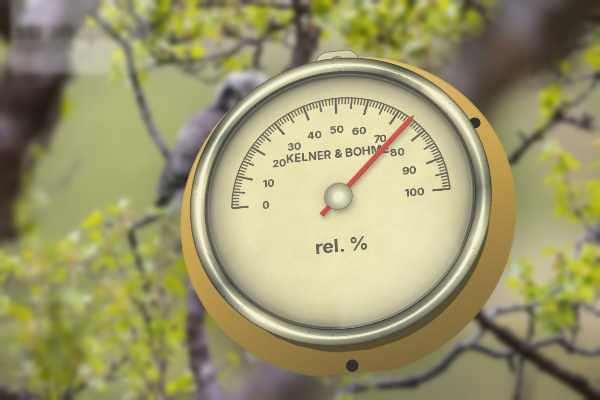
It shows 75 %
